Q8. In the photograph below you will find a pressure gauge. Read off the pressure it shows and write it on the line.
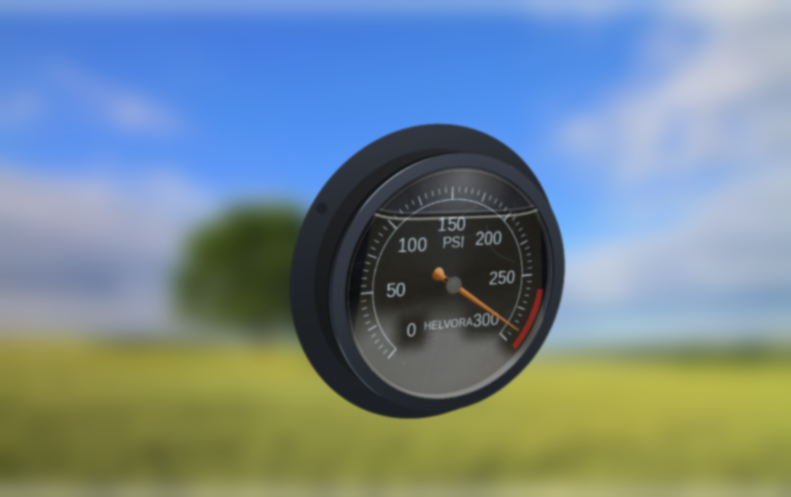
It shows 290 psi
